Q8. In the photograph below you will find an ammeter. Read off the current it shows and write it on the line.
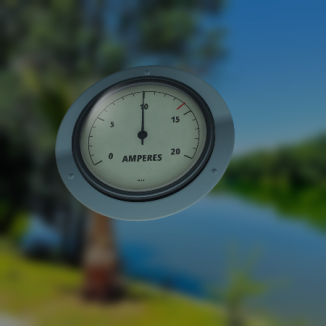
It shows 10 A
